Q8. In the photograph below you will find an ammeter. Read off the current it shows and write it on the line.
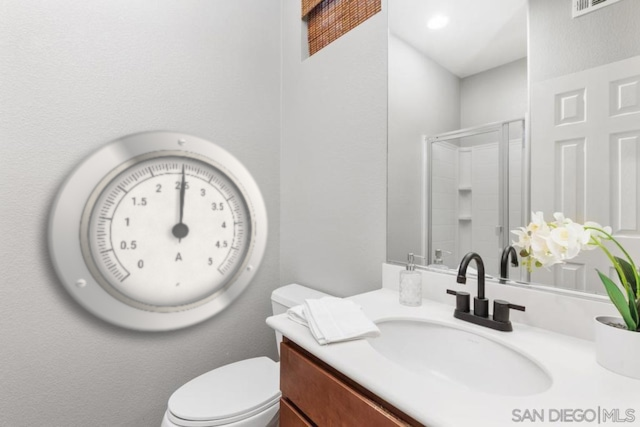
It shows 2.5 A
